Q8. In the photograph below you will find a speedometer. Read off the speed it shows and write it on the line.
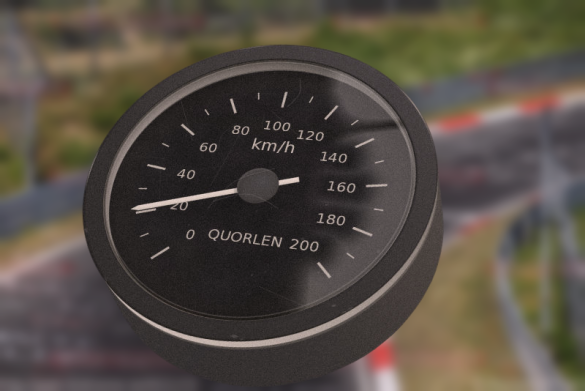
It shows 20 km/h
